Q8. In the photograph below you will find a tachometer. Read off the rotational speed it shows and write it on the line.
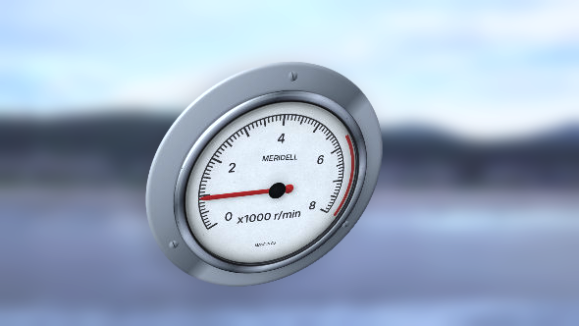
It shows 1000 rpm
